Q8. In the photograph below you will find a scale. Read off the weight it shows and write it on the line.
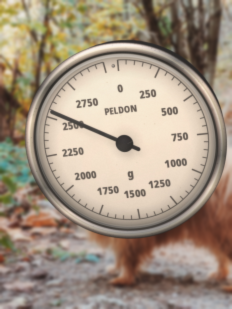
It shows 2550 g
